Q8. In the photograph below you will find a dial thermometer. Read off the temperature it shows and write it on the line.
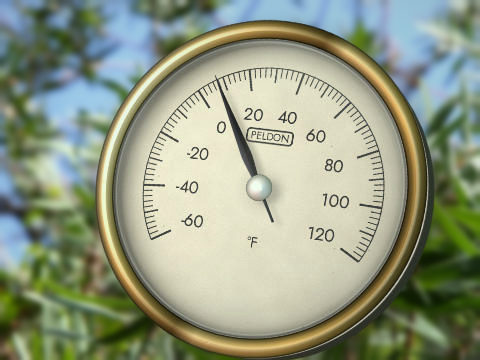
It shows 8 °F
